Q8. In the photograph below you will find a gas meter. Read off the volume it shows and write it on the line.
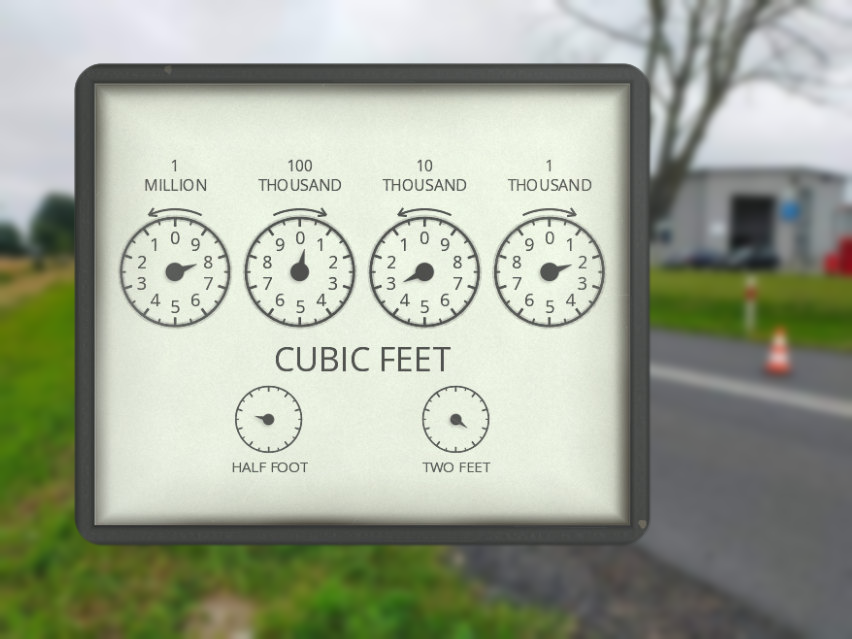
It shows 803200 ft³
